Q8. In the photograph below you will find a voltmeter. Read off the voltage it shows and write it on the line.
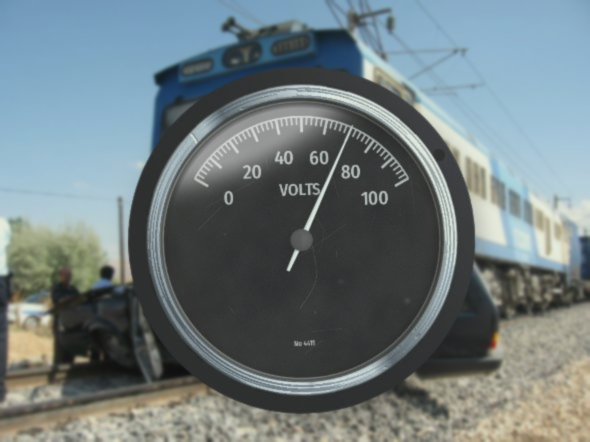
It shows 70 V
